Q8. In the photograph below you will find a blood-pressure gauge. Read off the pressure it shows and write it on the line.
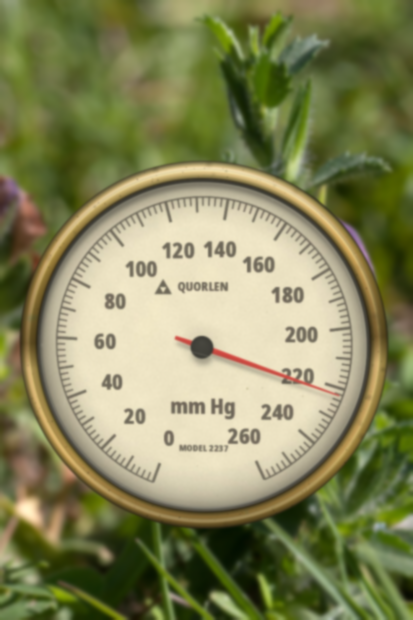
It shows 222 mmHg
